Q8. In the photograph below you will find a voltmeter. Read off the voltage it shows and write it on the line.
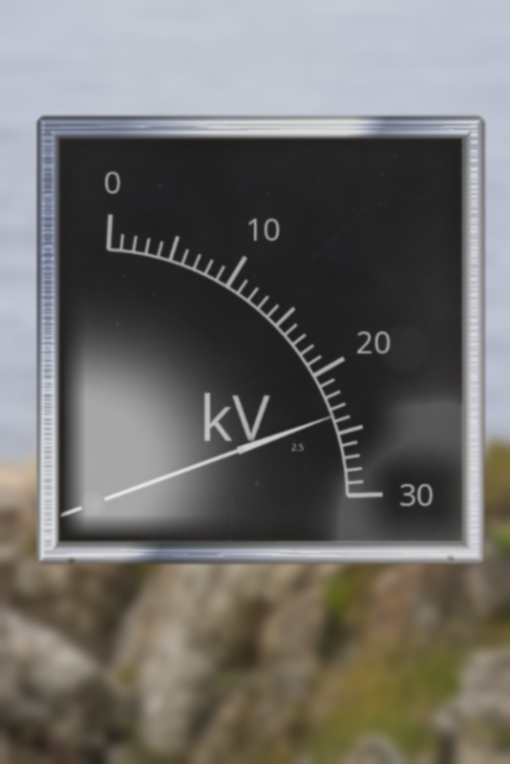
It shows 23.5 kV
